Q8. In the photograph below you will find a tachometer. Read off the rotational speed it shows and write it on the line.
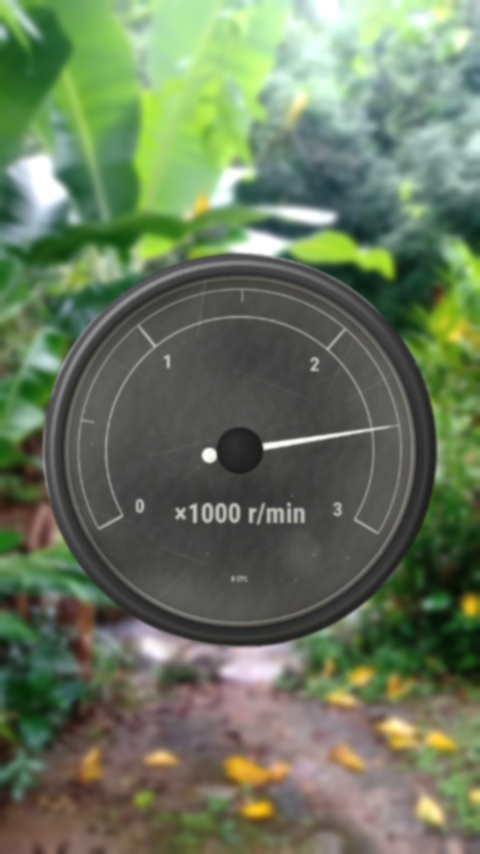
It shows 2500 rpm
